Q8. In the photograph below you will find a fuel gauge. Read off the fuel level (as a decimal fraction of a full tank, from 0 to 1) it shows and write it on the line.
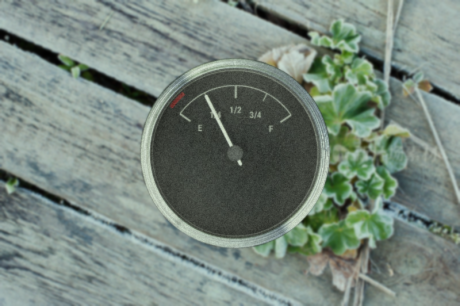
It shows 0.25
